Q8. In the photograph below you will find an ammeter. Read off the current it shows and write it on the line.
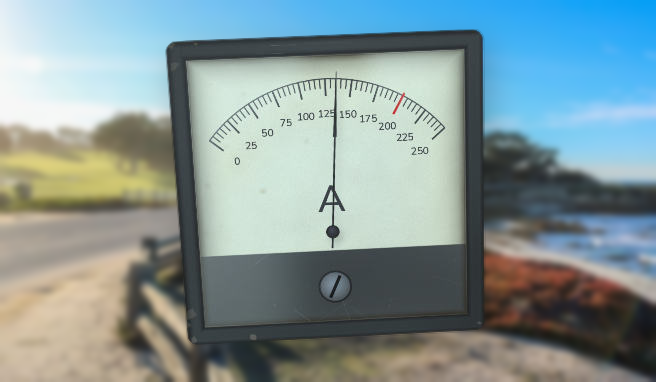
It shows 135 A
